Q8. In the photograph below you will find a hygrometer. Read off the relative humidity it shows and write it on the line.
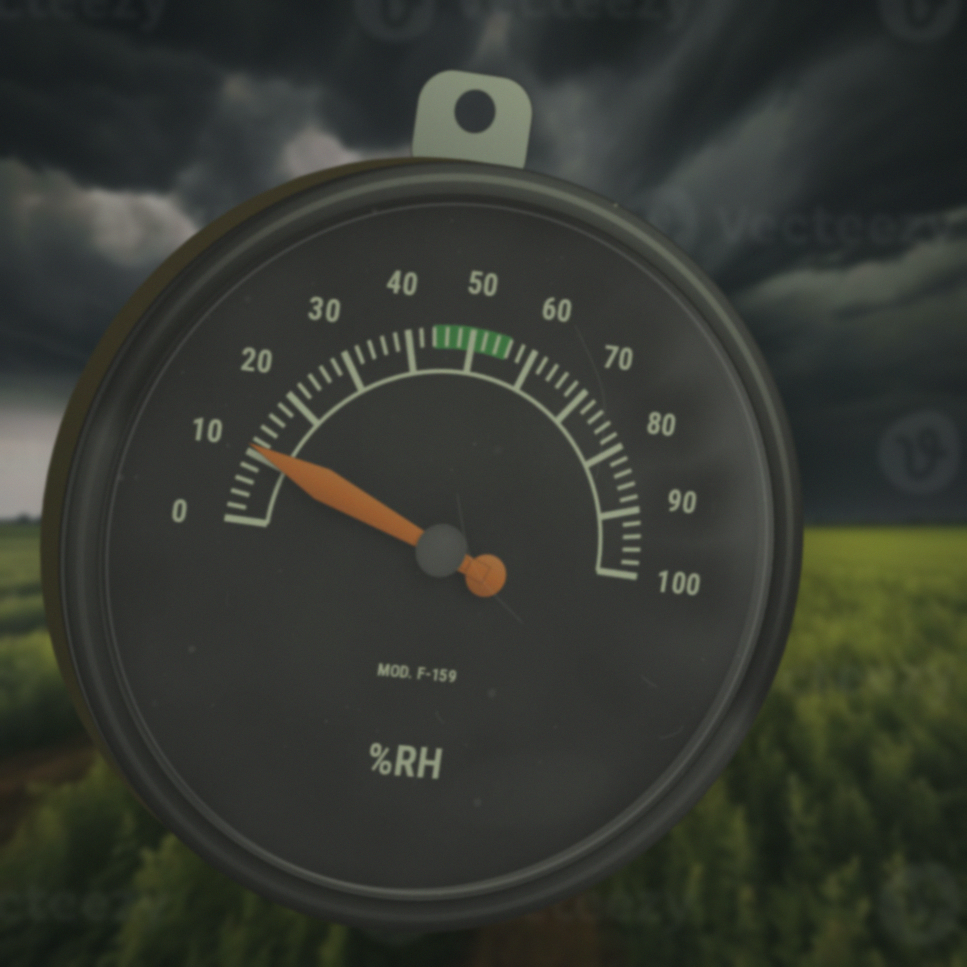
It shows 11 %
